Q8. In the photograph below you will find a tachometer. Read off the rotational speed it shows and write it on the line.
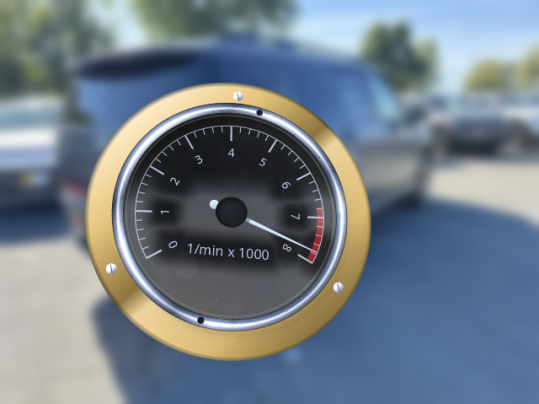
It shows 7800 rpm
